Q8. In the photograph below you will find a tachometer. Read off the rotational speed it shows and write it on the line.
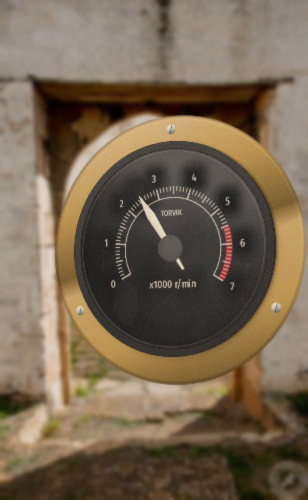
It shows 2500 rpm
